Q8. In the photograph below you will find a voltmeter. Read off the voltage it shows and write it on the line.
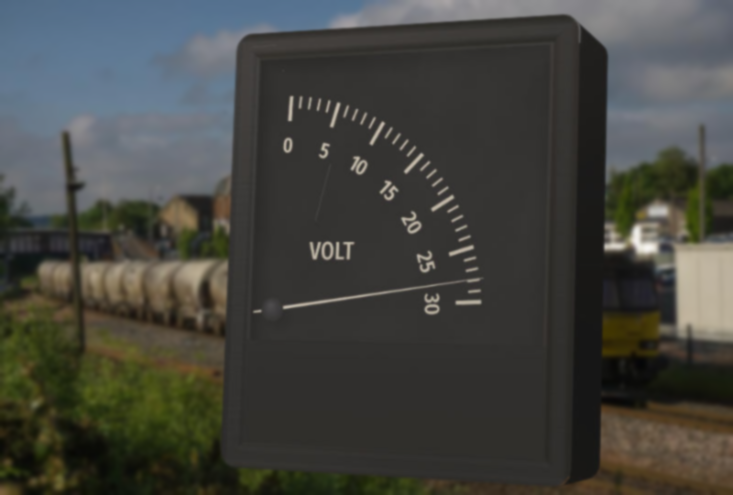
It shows 28 V
